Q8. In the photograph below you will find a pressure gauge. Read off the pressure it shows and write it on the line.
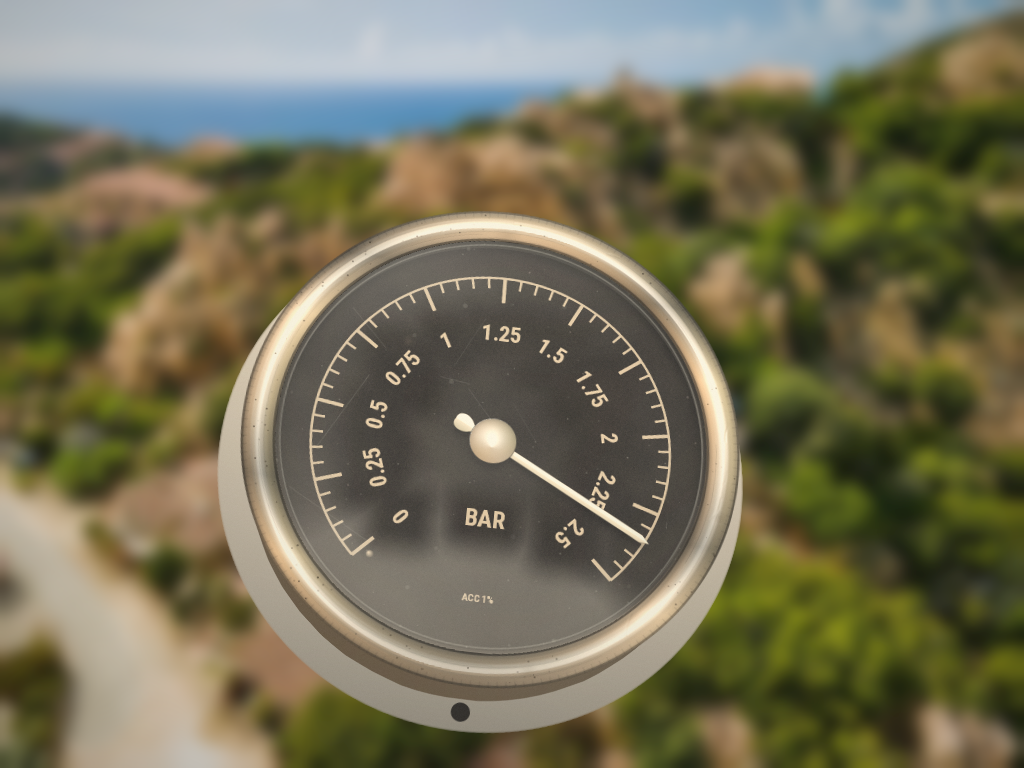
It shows 2.35 bar
